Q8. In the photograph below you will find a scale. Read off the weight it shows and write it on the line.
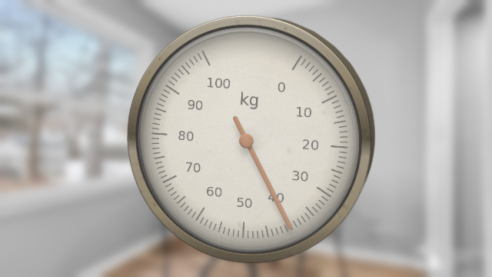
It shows 40 kg
